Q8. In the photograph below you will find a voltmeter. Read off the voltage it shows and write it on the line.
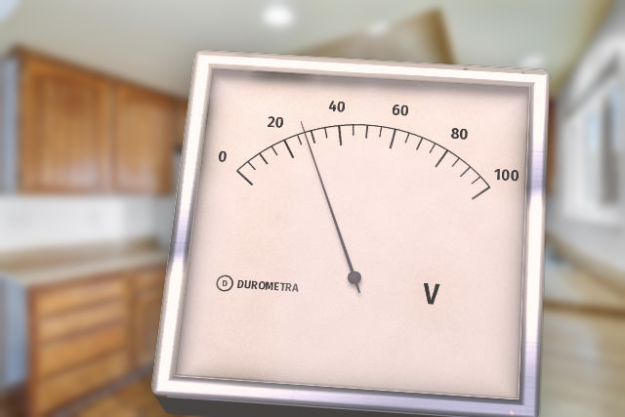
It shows 27.5 V
